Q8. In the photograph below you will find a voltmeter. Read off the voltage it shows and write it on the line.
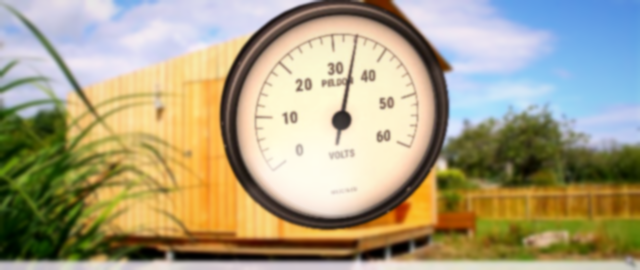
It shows 34 V
